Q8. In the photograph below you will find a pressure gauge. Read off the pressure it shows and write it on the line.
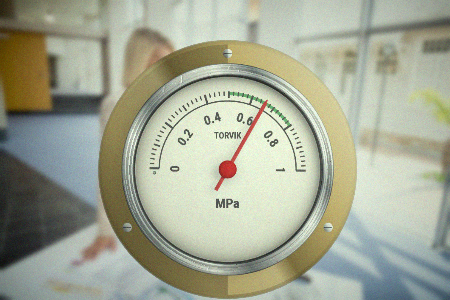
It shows 0.66 MPa
